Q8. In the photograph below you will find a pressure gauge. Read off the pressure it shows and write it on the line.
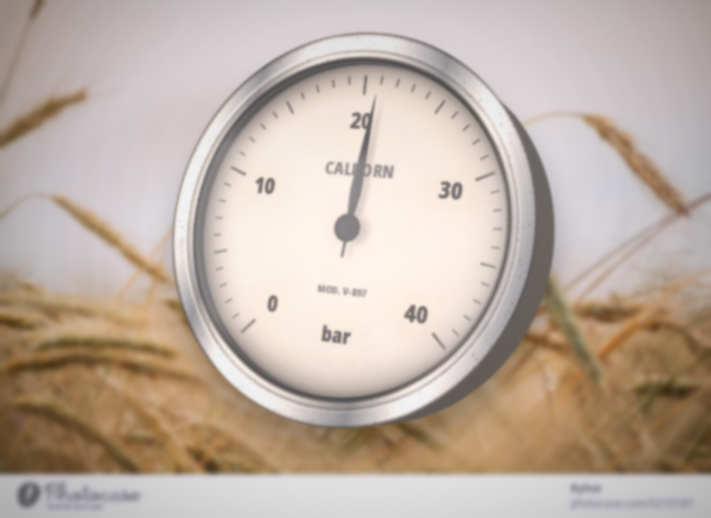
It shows 21 bar
